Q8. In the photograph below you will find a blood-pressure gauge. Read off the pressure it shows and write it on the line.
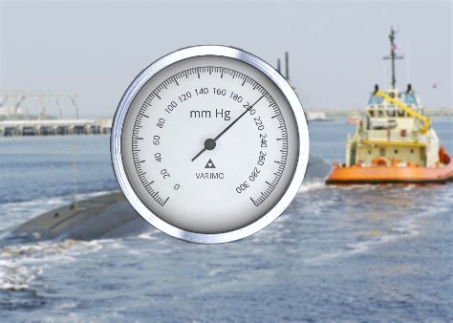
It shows 200 mmHg
